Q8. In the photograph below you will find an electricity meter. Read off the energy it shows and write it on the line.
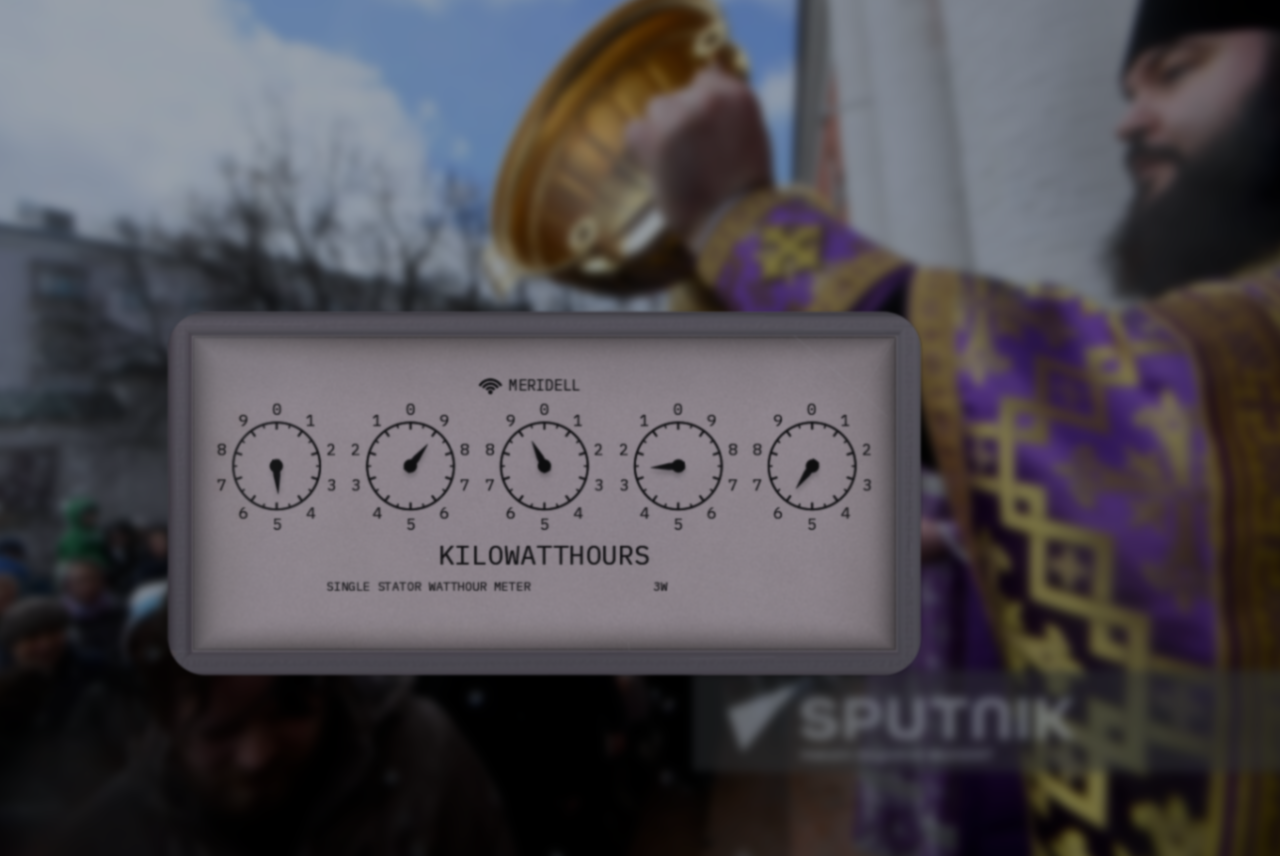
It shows 48926 kWh
